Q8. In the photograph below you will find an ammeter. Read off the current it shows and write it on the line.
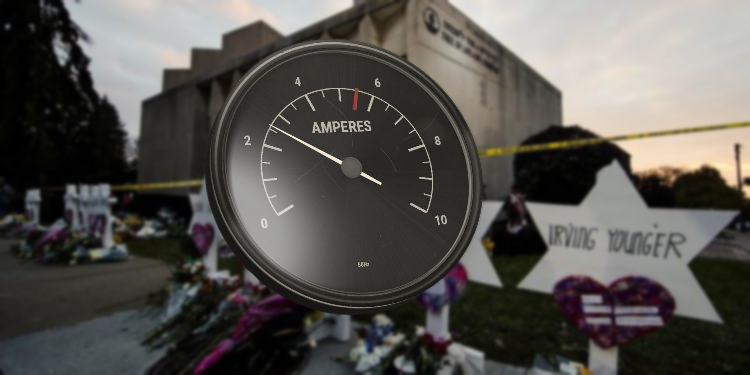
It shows 2.5 A
